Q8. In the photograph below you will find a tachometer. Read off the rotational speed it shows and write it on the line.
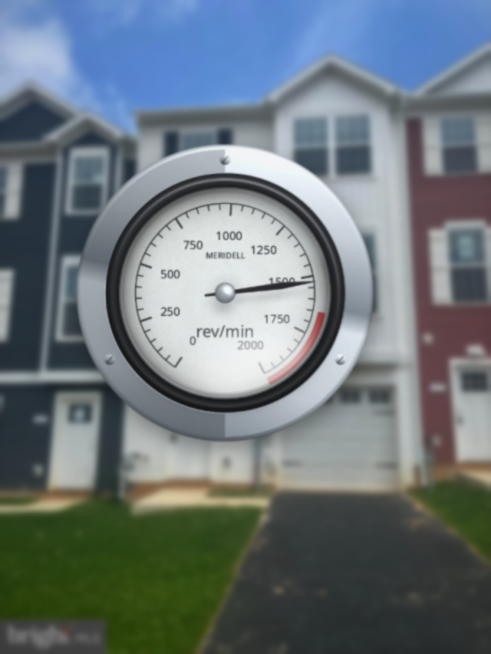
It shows 1525 rpm
